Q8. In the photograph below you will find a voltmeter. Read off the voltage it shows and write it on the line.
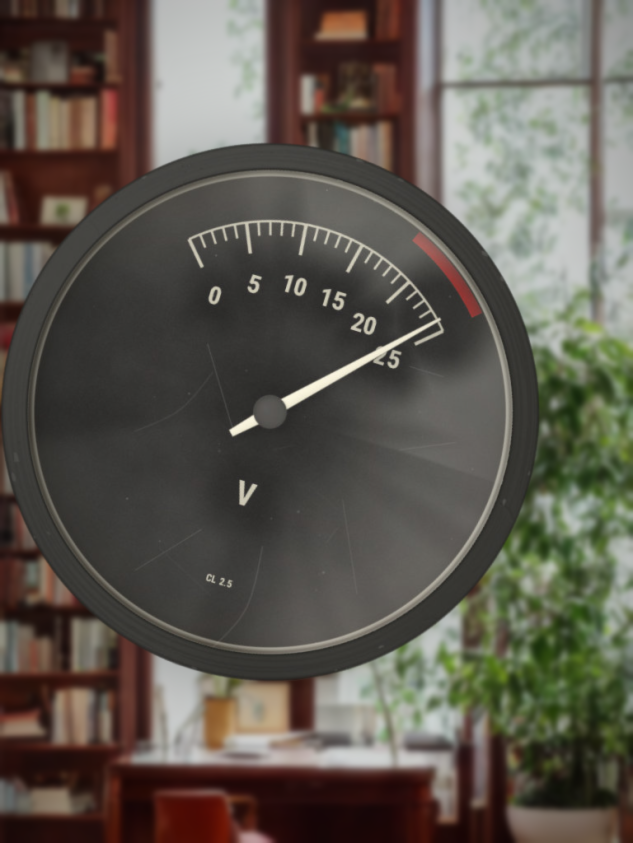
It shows 24 V
